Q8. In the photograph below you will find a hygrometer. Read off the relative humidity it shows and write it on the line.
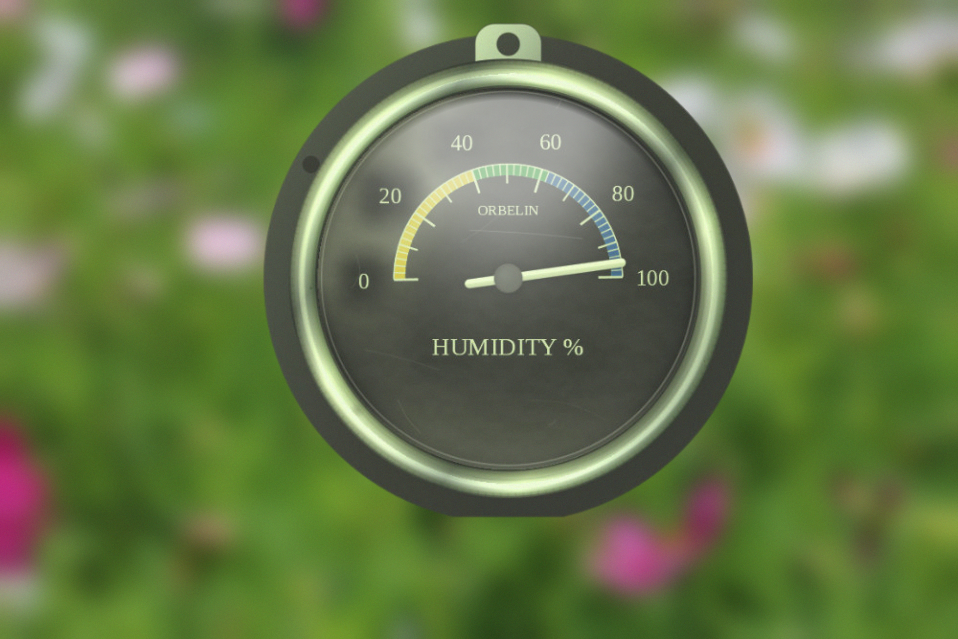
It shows 96 %
